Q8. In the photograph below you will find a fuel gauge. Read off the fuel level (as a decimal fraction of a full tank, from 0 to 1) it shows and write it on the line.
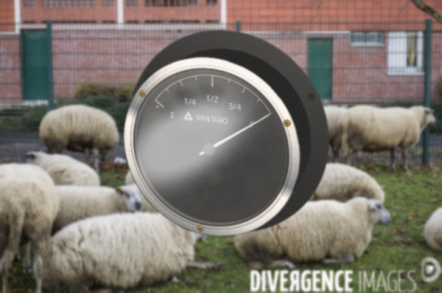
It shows 1
